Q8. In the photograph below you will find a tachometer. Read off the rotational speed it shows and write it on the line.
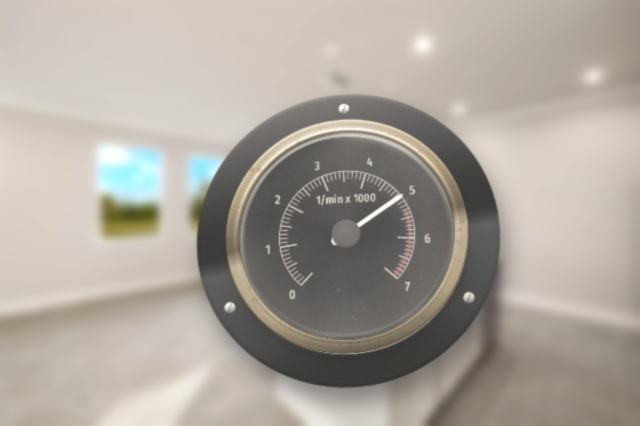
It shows 5000 rpm
